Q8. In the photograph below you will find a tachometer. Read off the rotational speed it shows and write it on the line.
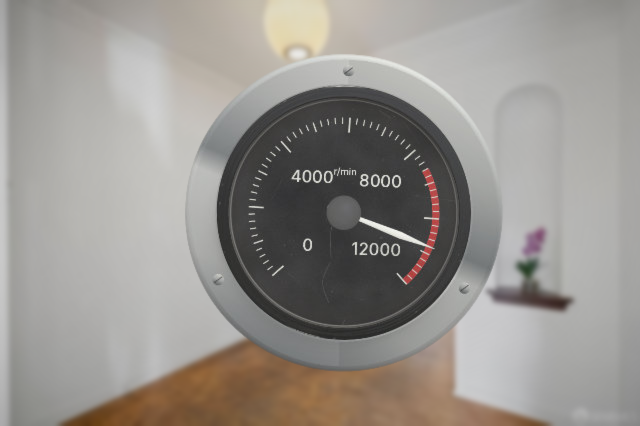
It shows 10800 rpm
